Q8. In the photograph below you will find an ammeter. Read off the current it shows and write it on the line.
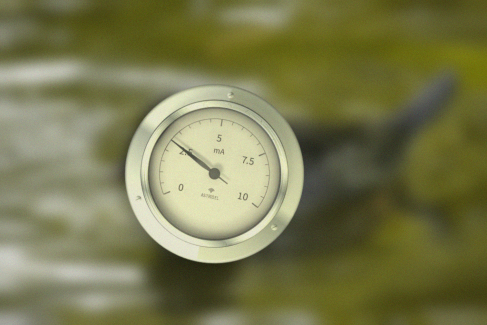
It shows 2.5 mA
